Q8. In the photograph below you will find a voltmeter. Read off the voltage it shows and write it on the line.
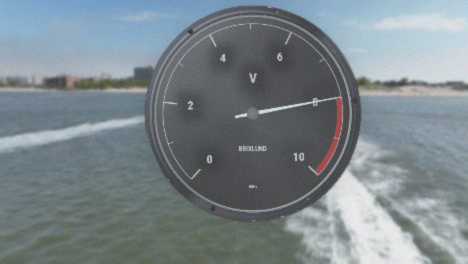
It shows 8 V
